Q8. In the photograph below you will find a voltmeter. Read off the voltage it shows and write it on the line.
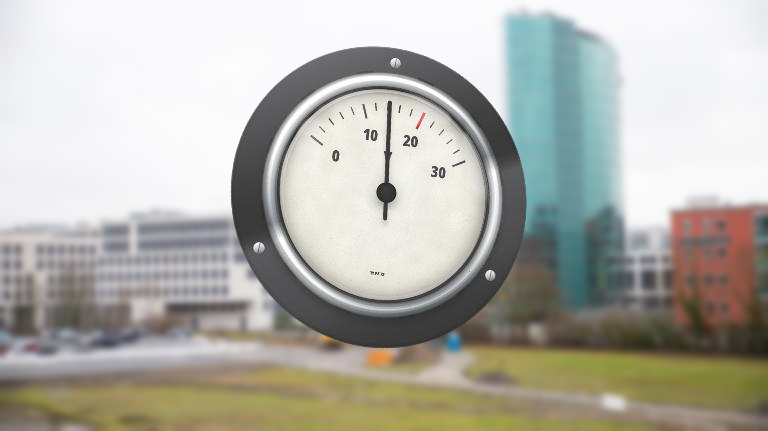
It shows 14 V
